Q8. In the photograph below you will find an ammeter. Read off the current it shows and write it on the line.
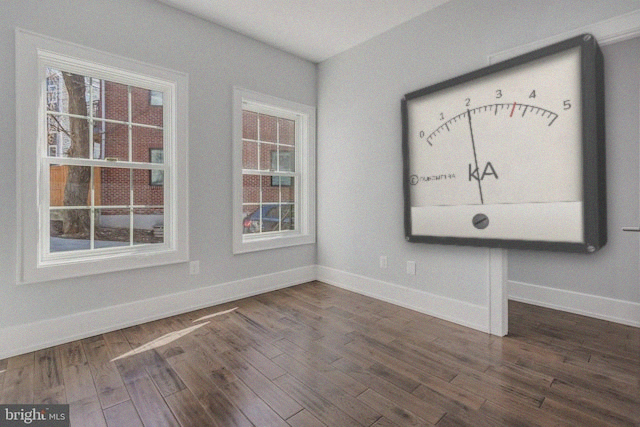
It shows 2 kA
